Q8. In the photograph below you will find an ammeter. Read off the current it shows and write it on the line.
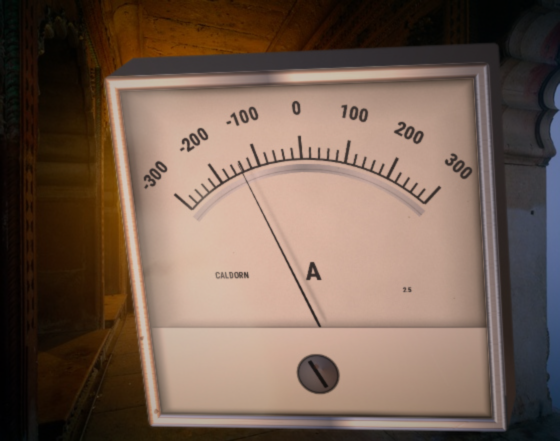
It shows -140 A
